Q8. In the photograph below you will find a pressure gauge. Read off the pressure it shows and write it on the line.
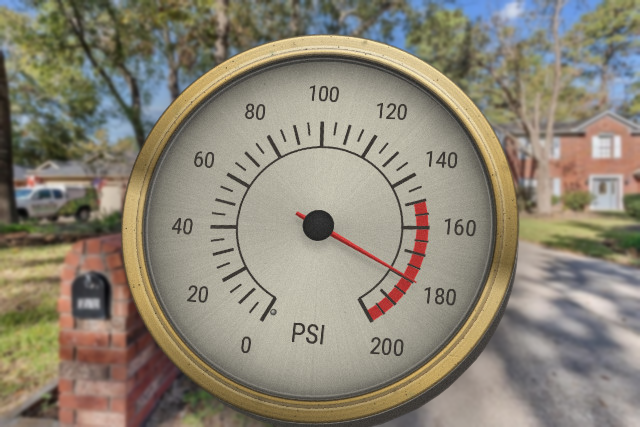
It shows 180 psi
